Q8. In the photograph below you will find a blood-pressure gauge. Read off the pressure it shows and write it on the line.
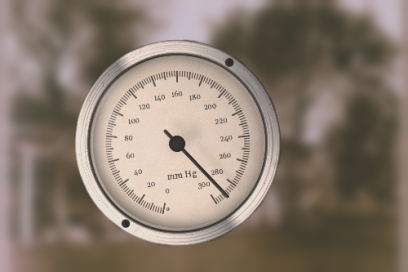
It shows 290 mmHg
